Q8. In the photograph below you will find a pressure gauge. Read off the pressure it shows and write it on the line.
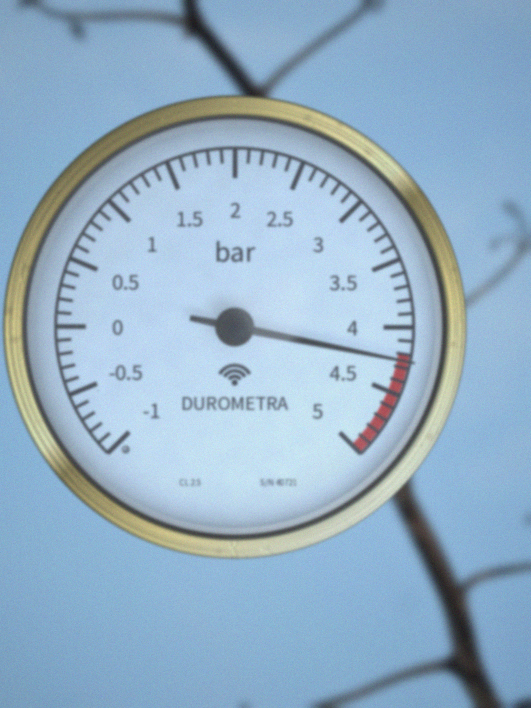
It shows 4.25 bar
